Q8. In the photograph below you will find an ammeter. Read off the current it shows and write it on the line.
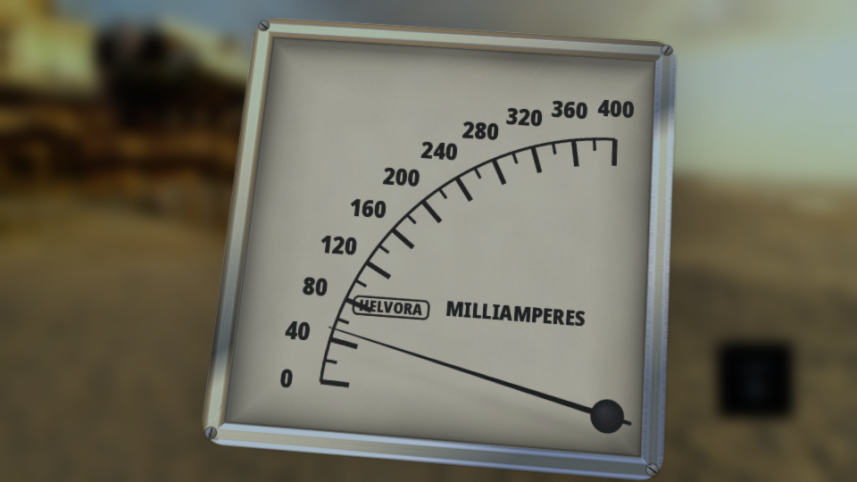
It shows 50 mA
